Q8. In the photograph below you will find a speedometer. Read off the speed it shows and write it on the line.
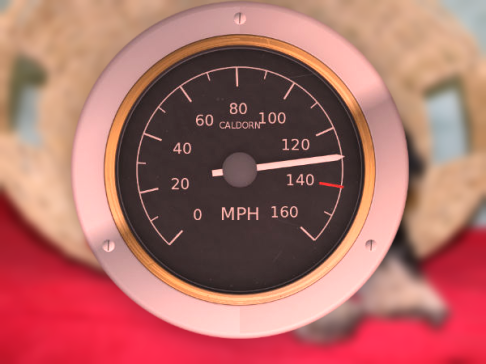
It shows 130 mph
